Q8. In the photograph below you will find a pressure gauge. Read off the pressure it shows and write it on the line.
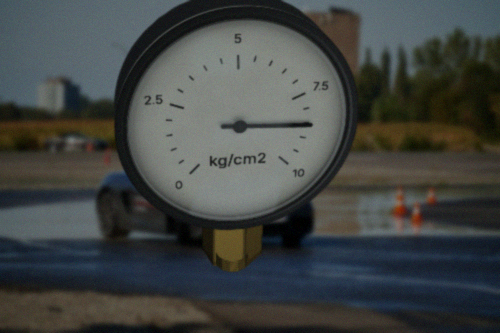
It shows 8.5 kg/cm²
